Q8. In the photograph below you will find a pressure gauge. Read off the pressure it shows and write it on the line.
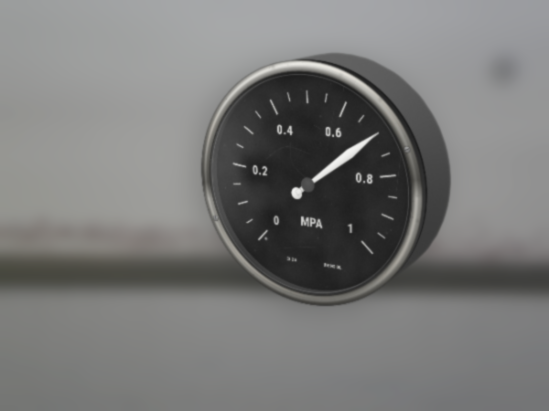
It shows 0.7 MPa
